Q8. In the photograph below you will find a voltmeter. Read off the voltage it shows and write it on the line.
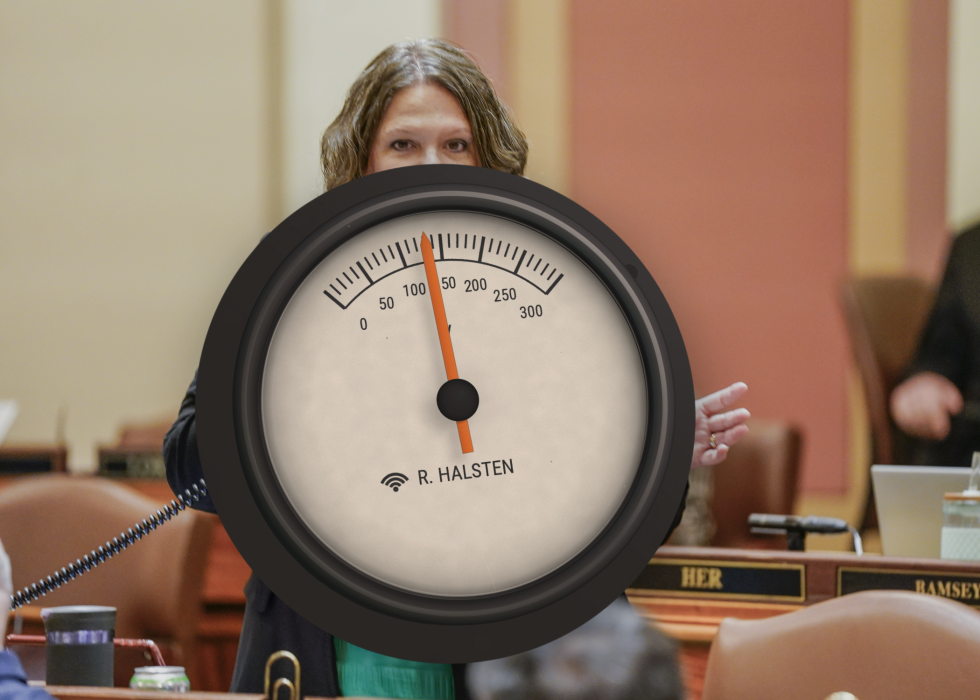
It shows 130 V
